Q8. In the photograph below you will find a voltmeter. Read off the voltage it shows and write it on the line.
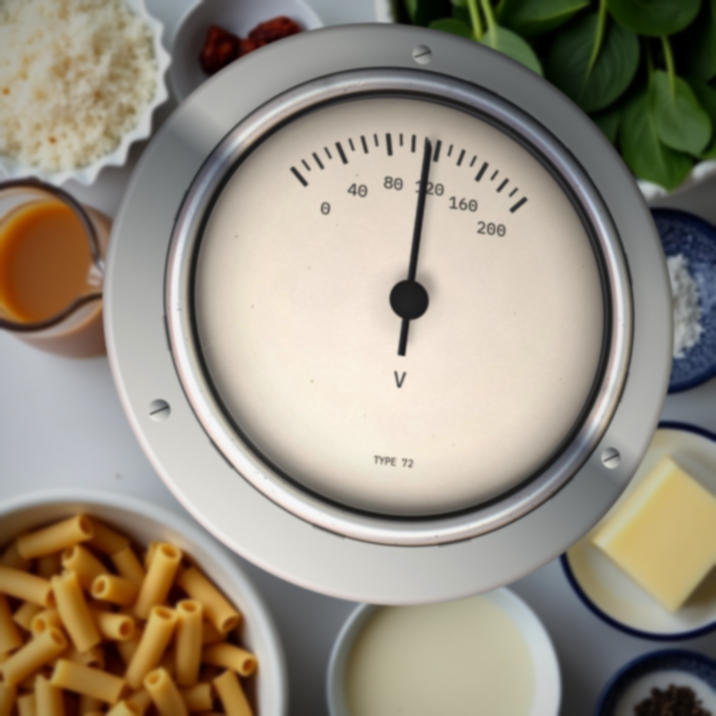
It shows 110 V
